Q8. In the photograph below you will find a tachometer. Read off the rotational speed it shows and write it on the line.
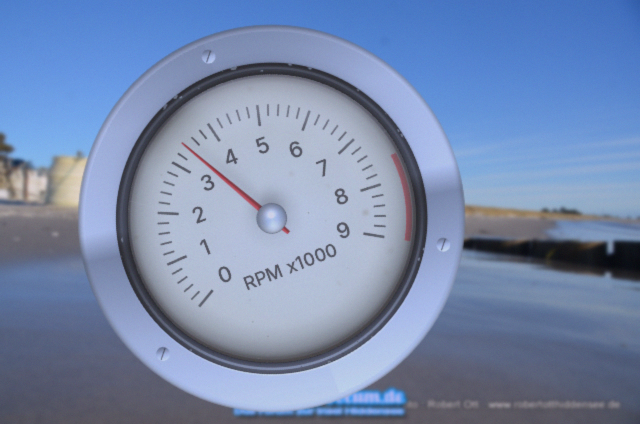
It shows 3400 rpm
